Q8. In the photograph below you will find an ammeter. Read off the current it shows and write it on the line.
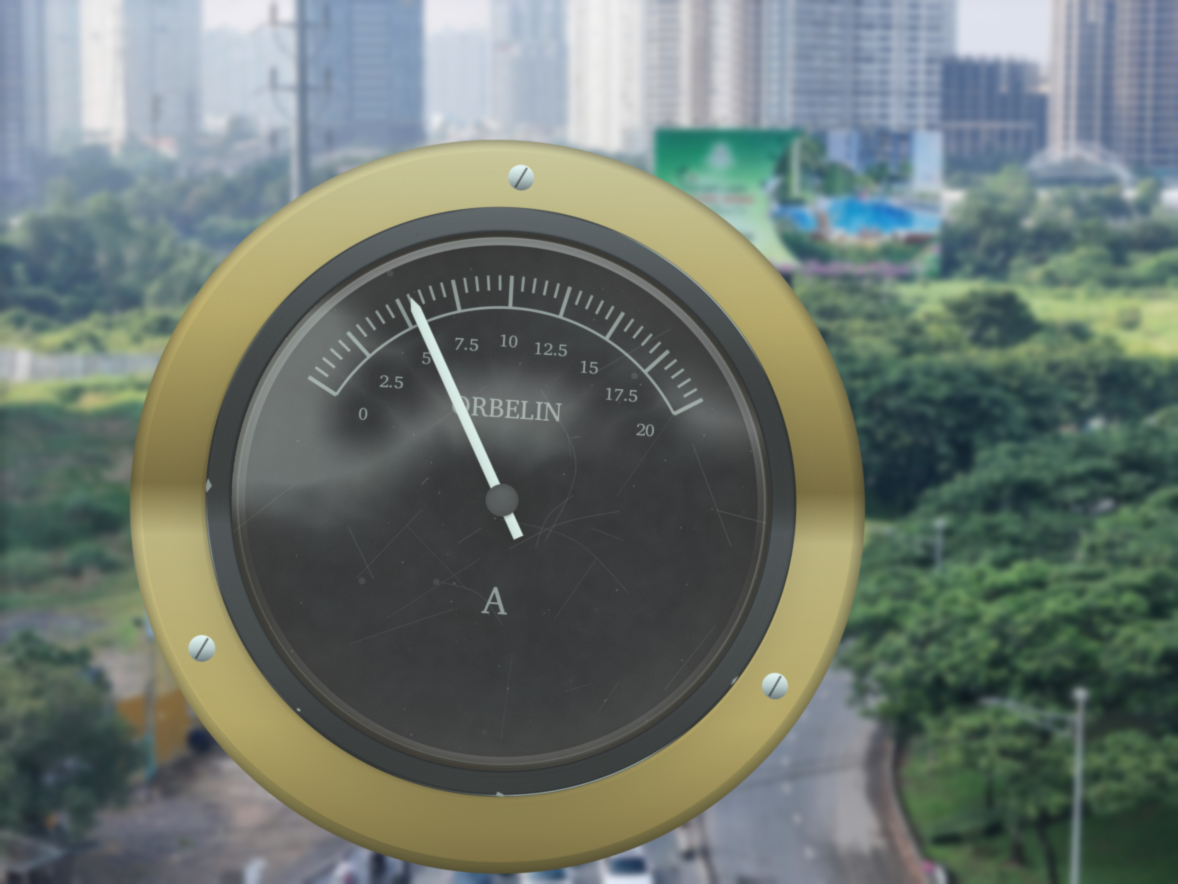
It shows 5.5 A
